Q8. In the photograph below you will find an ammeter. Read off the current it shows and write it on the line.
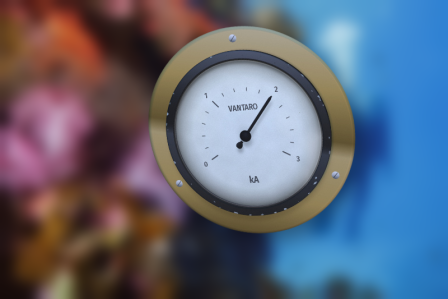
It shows 2 kA
